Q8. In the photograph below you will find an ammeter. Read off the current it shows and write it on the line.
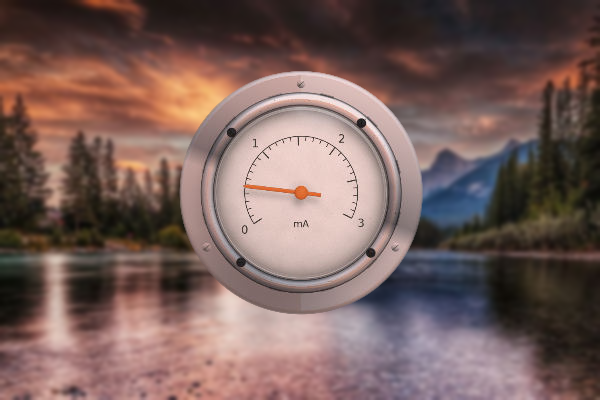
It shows 0.5 mA
